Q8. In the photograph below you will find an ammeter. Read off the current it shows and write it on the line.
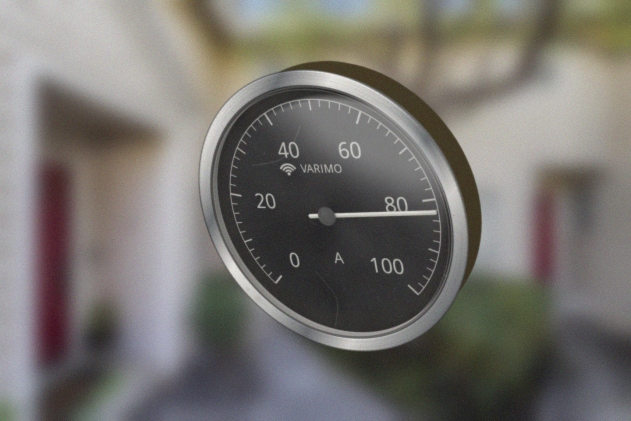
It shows 82 A
